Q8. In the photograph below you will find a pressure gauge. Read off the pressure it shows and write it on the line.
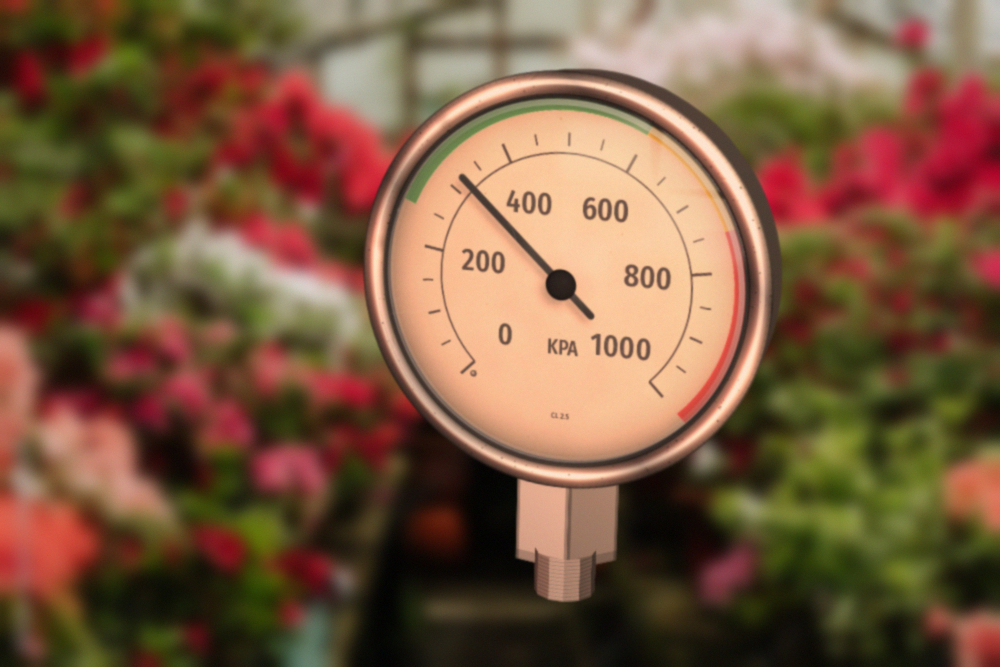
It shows 325 kPa
